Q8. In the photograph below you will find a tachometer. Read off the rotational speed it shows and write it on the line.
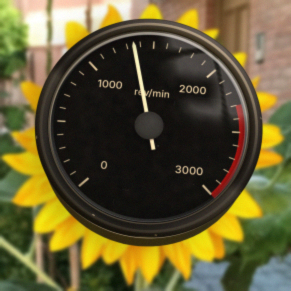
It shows 1350 rpm
